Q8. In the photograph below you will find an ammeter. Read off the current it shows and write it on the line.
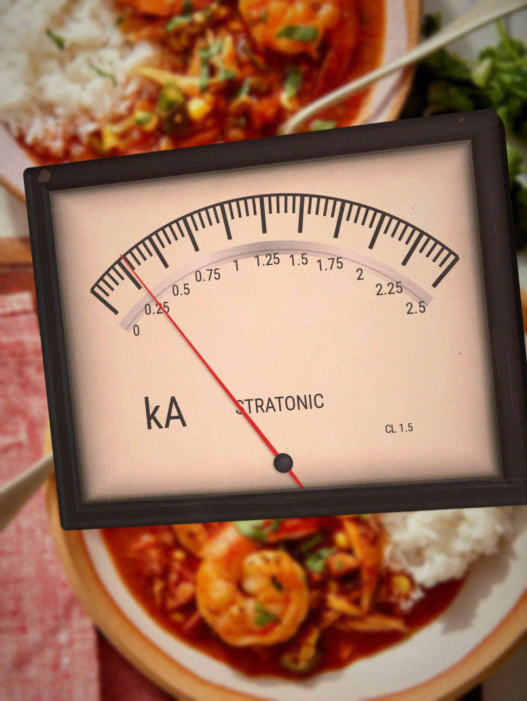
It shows 0.3 kA
